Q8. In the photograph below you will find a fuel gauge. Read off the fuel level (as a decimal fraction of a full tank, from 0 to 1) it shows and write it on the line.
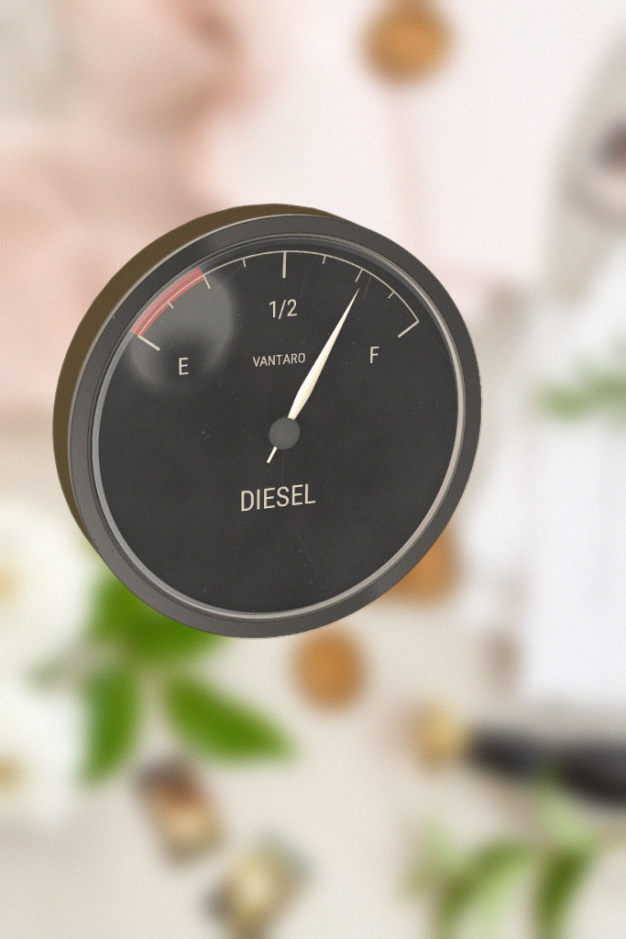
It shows 0.75
